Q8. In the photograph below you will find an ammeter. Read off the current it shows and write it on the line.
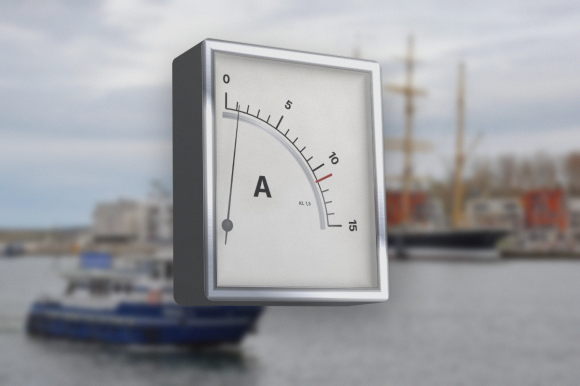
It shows 1 A
